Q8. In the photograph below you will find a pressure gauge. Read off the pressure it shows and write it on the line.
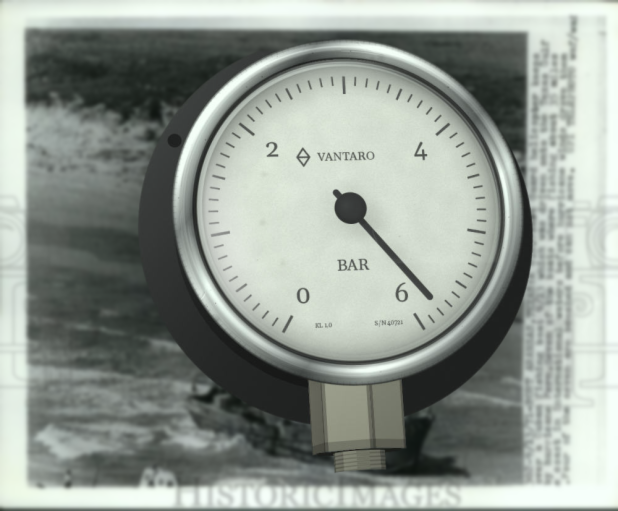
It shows 5.8 bar
